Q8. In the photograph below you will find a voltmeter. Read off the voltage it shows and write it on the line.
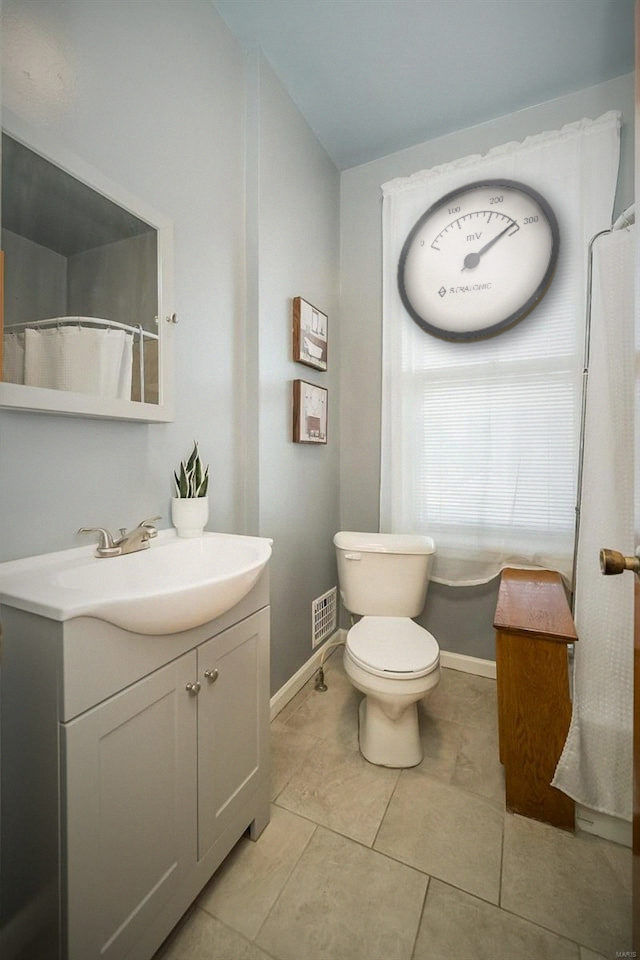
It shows 280 mV
